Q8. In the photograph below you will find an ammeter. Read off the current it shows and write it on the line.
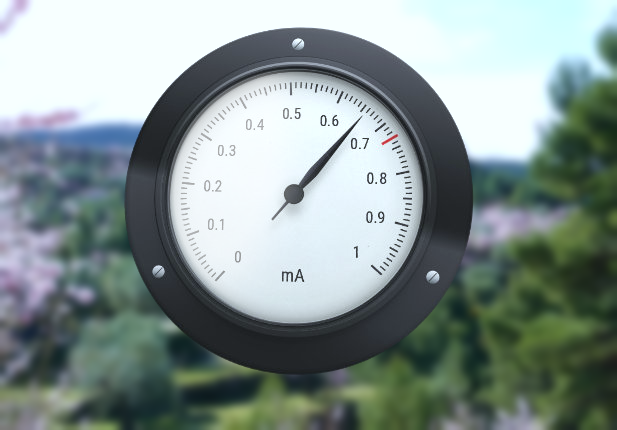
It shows 0.66 mA
